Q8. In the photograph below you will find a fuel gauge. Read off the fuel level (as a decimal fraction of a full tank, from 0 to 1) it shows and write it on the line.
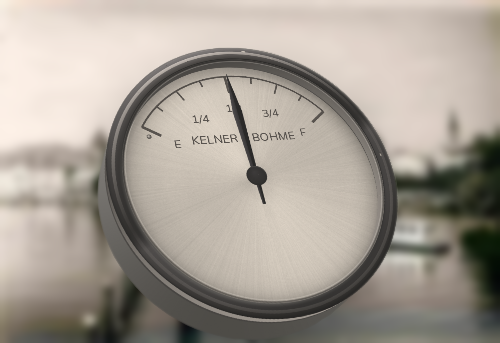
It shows 0.5
